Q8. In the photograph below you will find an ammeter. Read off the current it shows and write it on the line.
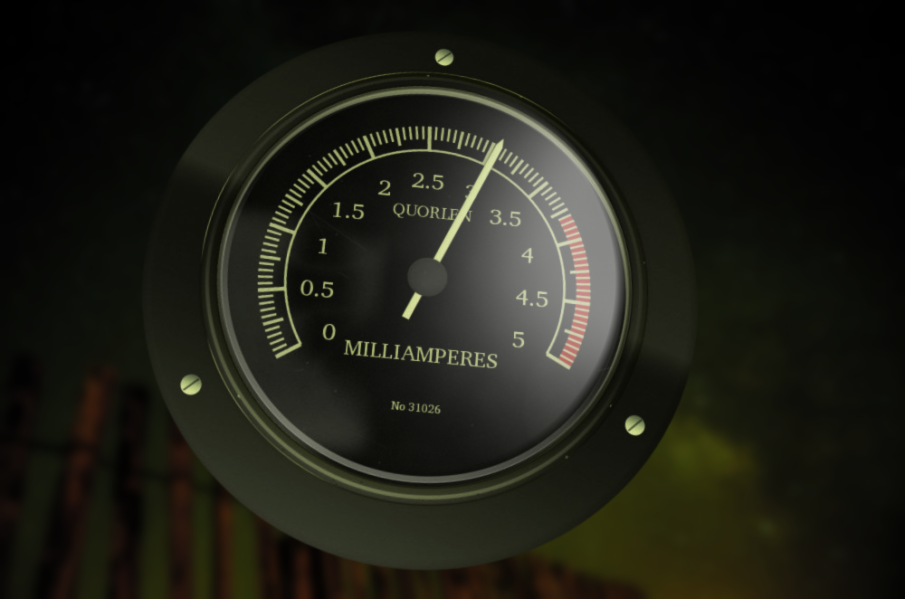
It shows 3.05 mA
